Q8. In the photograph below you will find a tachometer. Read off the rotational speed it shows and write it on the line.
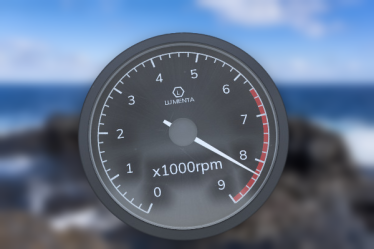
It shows 8300 rpm
